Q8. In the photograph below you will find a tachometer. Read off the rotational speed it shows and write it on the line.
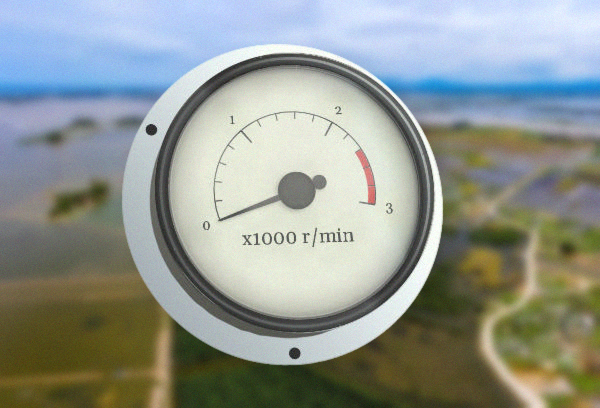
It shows 0 rpm
